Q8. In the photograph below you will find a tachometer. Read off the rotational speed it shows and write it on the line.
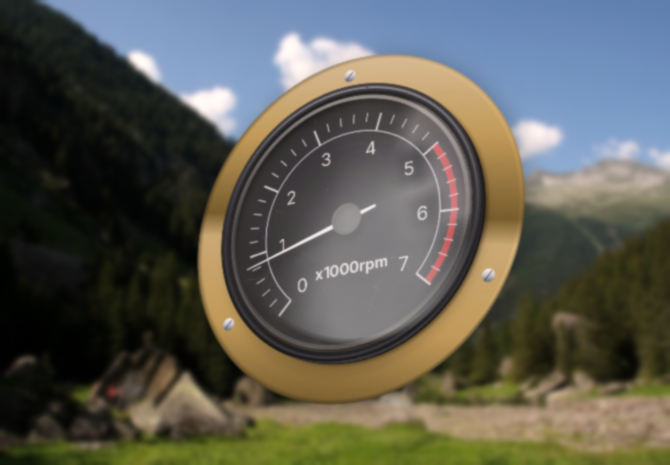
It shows 800 rpm
